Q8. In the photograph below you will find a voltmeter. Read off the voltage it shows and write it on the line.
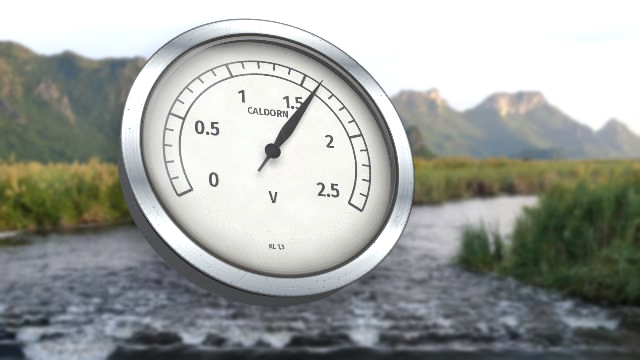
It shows 1.6 V
